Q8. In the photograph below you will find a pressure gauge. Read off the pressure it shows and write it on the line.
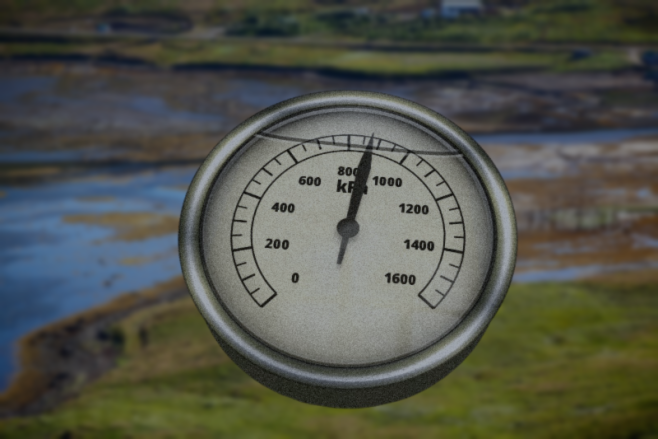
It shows 875 kPa
